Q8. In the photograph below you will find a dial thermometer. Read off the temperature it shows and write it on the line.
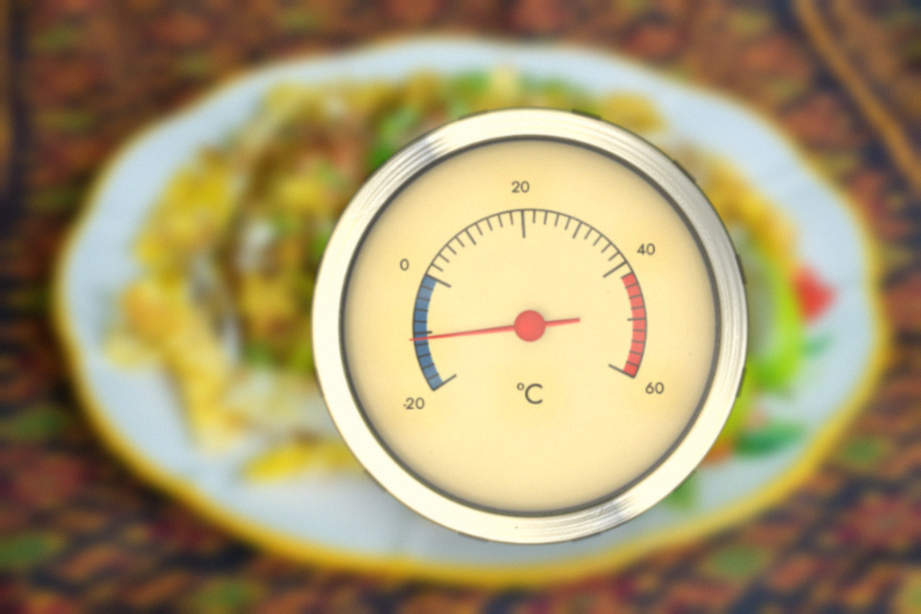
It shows -11 °C
